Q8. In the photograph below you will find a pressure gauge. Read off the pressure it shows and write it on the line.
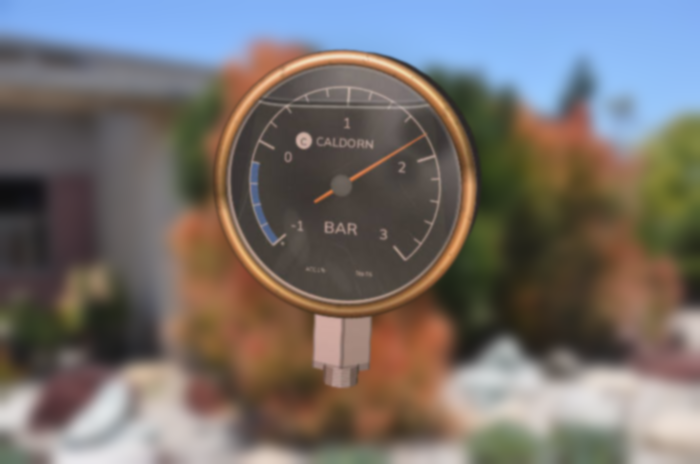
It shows 1.8 bar
